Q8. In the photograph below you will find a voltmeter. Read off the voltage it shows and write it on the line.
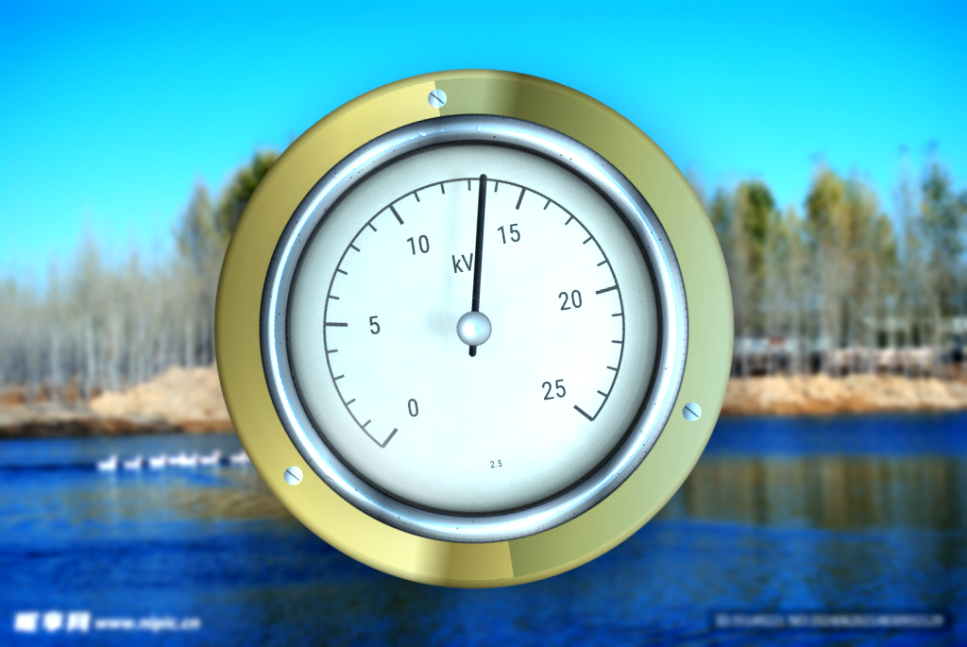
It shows 13.5 kV
